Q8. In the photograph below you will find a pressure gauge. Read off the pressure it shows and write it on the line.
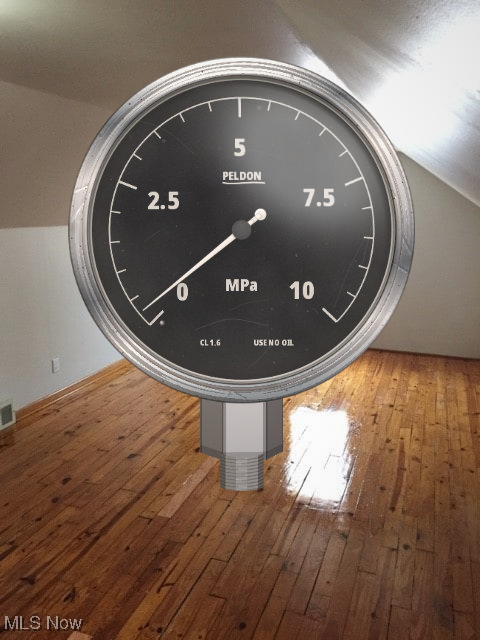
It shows 0.25 MPa
